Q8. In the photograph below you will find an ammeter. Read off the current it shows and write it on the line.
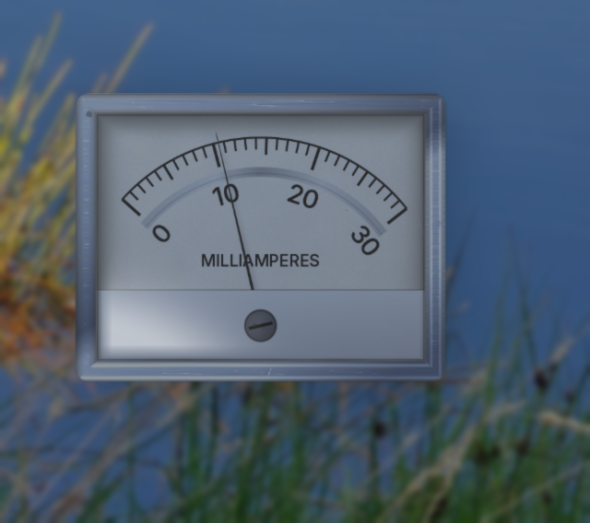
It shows 10.5 mA
